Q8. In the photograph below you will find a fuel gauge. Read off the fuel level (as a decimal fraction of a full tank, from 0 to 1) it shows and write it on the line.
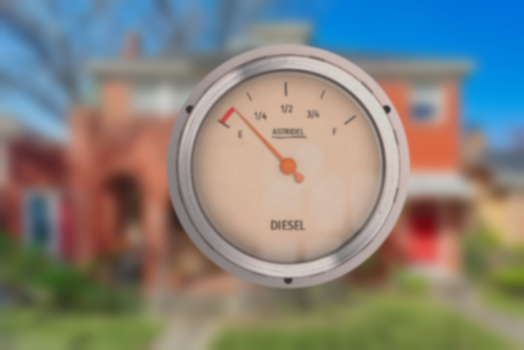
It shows 0.125
